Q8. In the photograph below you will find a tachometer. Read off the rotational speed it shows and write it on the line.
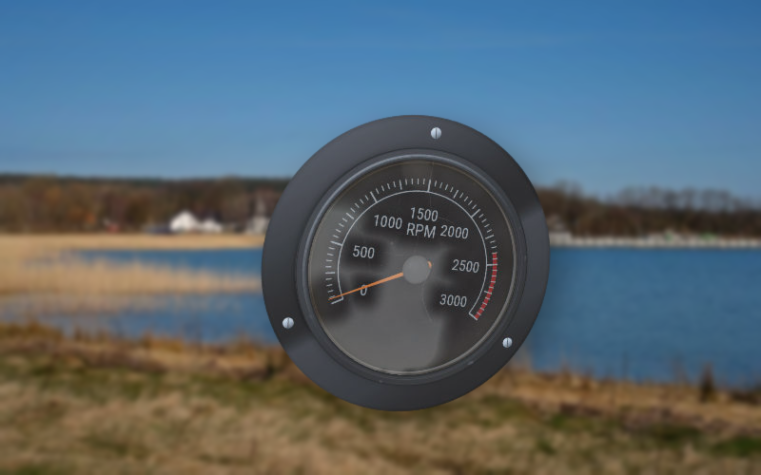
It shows 50 rpm
